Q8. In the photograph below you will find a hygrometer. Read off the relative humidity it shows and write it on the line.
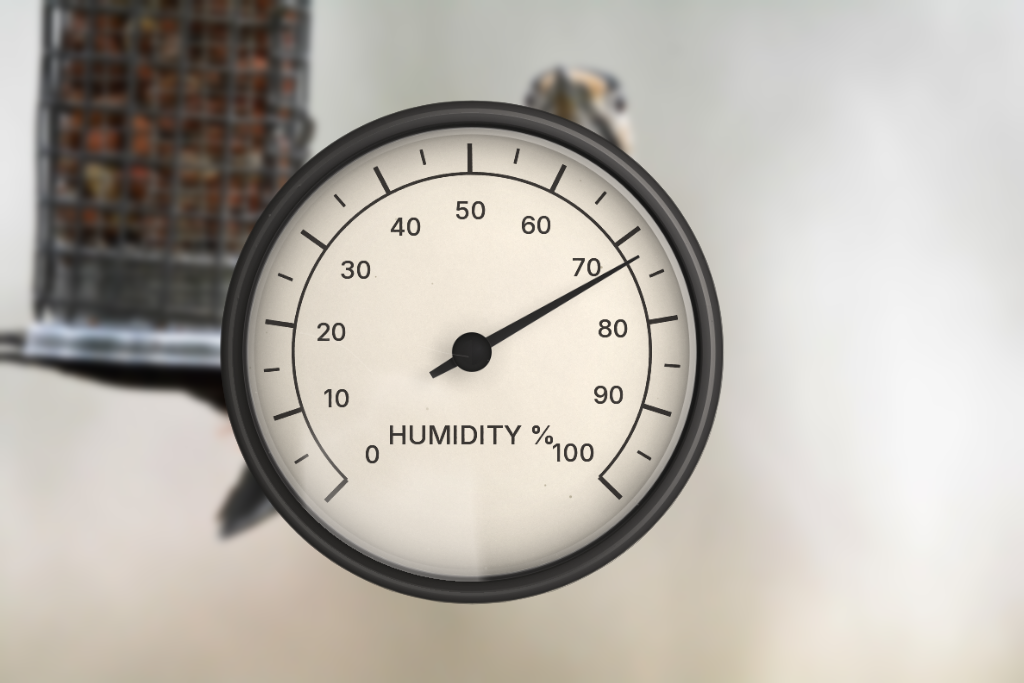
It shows 72.5 %
